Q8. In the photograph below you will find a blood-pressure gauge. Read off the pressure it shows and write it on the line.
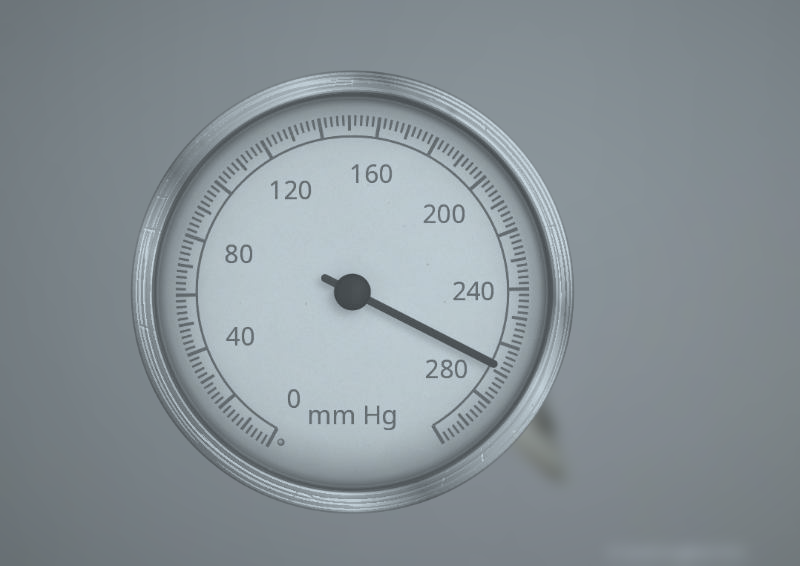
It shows 268 mmHg
